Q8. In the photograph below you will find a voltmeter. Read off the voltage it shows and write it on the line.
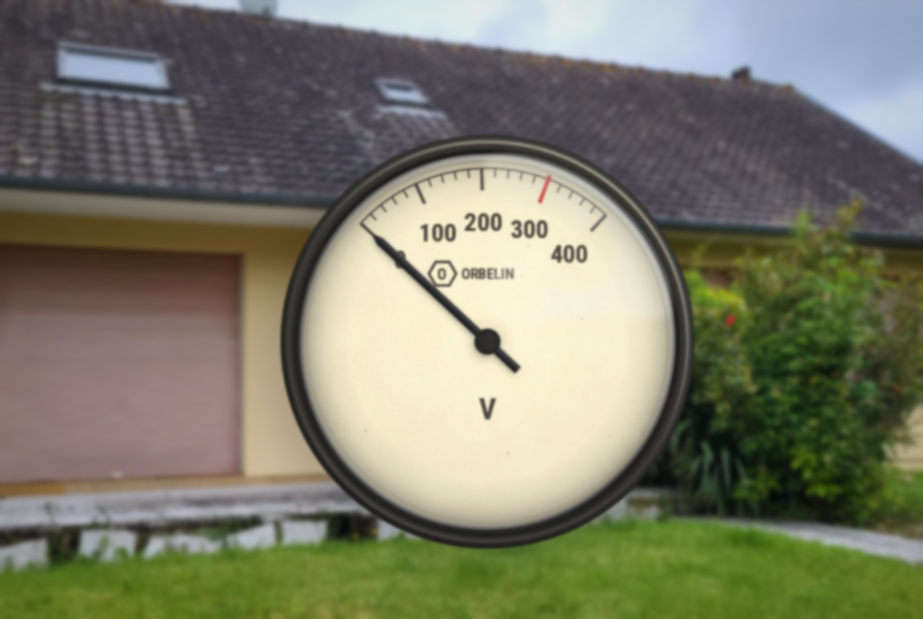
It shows 0 V
